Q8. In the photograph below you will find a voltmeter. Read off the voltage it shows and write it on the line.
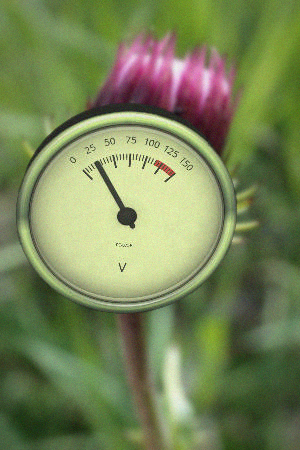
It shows 25 V
